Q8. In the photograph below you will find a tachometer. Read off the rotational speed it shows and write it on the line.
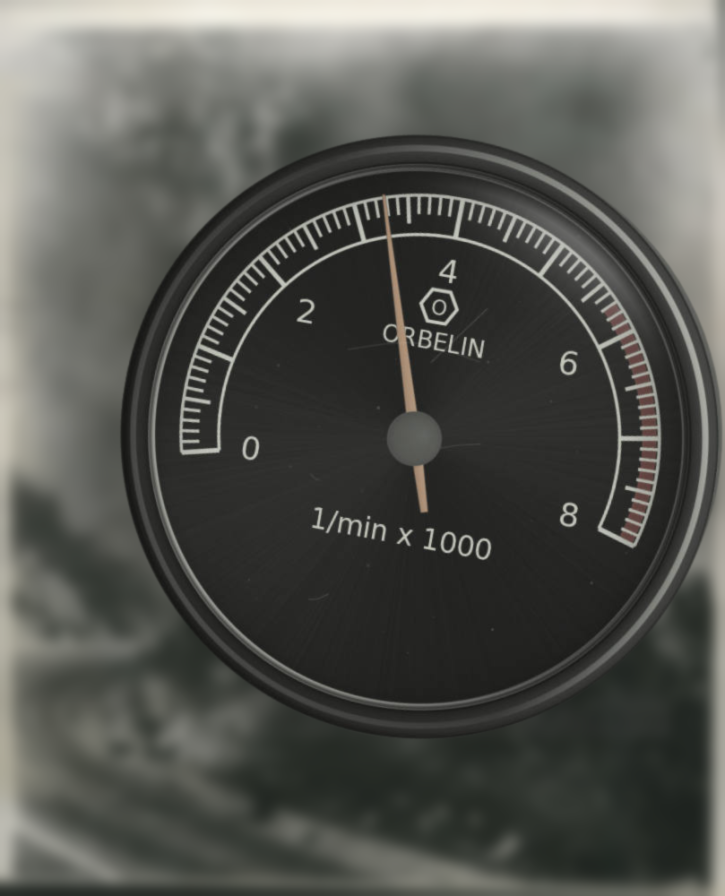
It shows 3300 rpm
